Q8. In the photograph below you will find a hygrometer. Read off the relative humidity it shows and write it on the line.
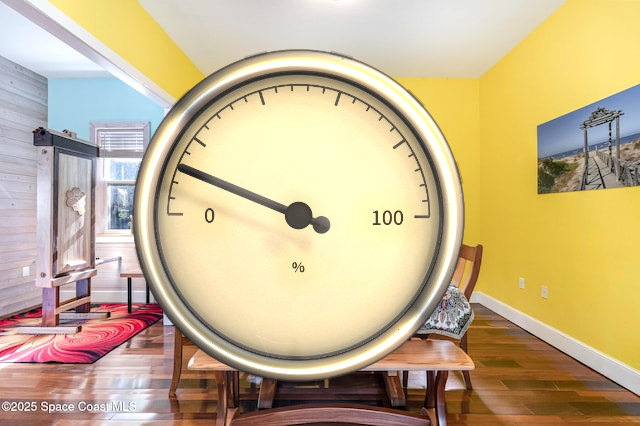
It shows 12 %
